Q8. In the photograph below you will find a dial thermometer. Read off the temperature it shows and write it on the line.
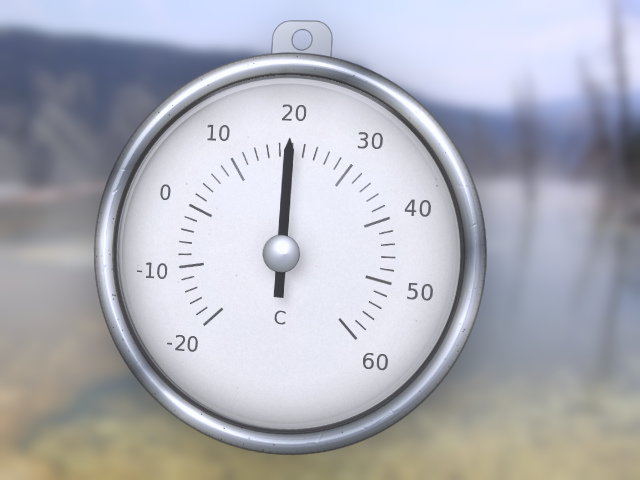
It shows 20 °C
